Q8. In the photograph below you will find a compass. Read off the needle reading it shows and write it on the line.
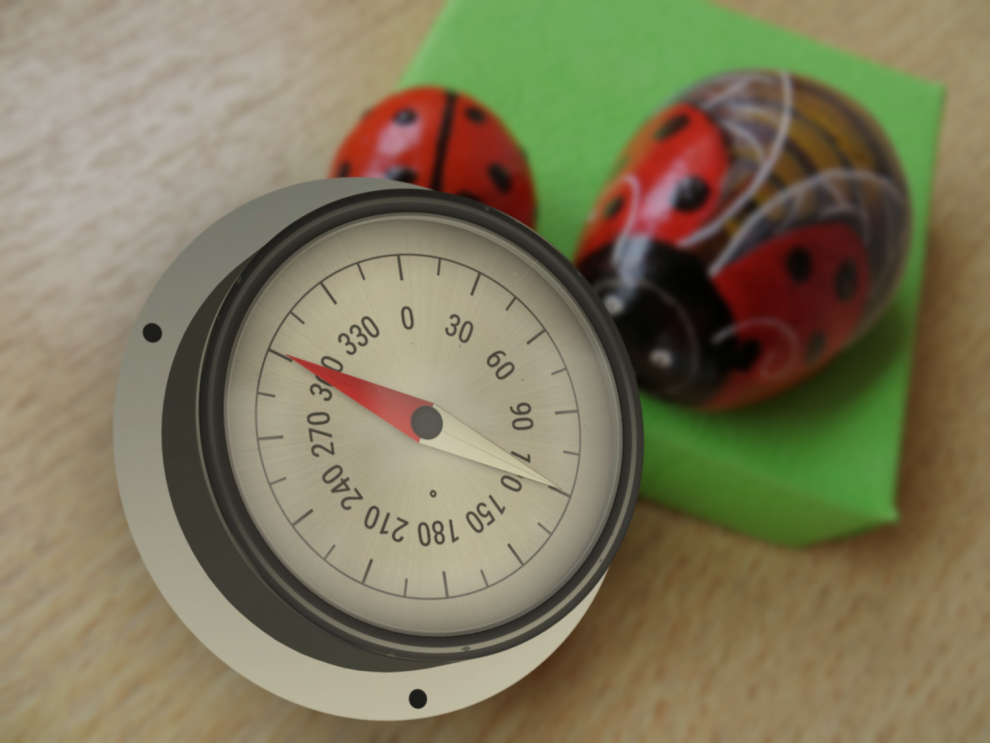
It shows 300 °
